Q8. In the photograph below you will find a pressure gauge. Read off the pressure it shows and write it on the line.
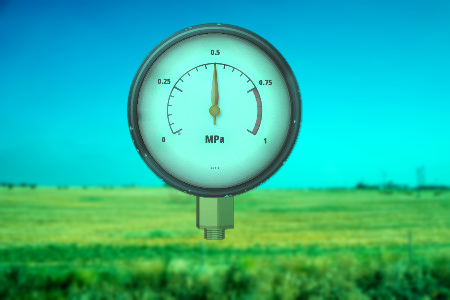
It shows 0.5 MPa
